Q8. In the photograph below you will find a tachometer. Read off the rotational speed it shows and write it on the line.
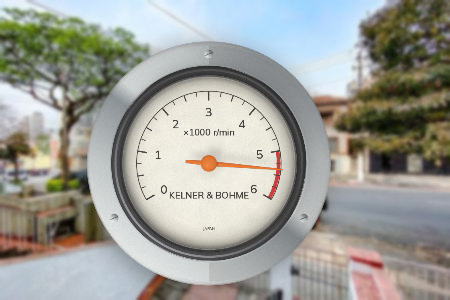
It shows 5375 rpm
